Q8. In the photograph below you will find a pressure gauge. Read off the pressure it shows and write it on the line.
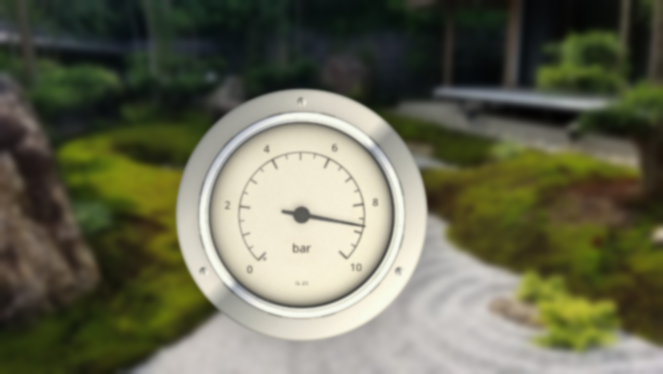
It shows 8.75 bar
